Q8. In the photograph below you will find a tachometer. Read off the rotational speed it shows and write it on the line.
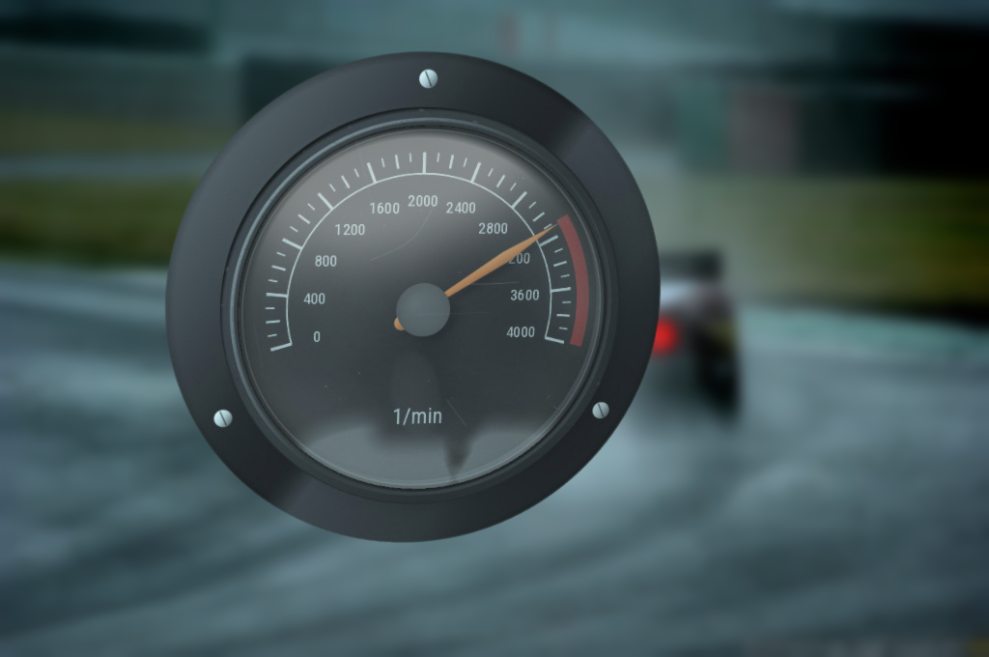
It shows 3100 rpm
